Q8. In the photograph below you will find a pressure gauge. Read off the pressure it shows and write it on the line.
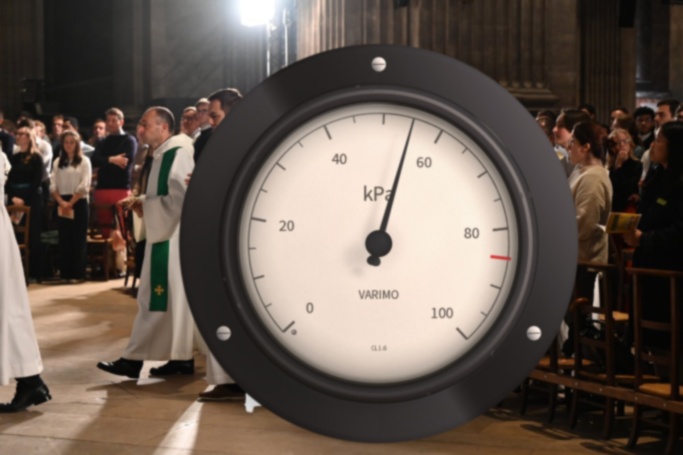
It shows 55 kPa
